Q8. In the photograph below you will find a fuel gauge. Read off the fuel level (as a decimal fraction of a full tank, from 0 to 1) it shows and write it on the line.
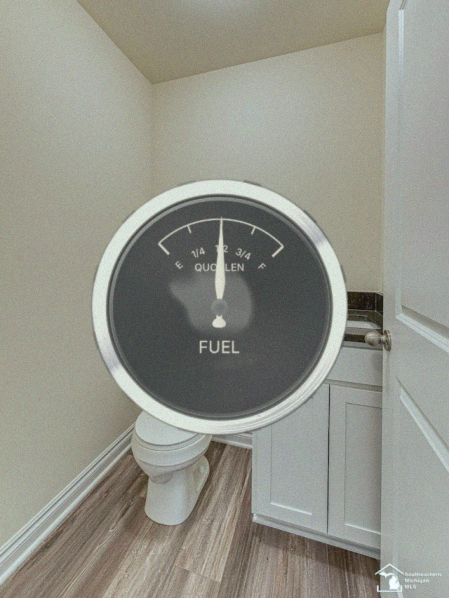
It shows 0.5
